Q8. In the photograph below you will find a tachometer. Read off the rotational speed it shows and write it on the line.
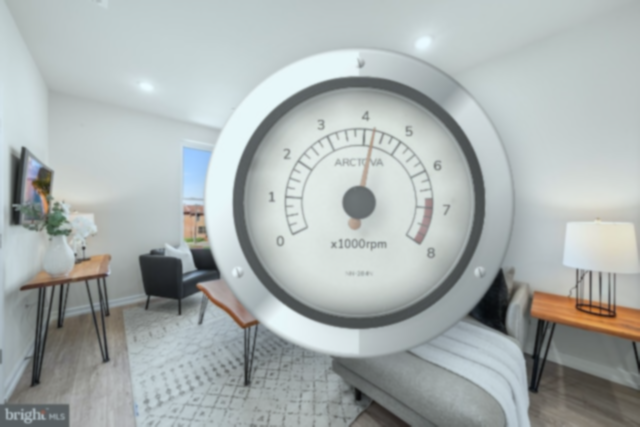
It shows 4250 rpm
